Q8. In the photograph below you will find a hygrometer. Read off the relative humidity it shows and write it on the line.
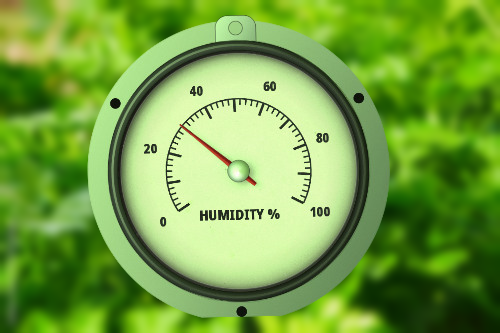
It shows 30 %
